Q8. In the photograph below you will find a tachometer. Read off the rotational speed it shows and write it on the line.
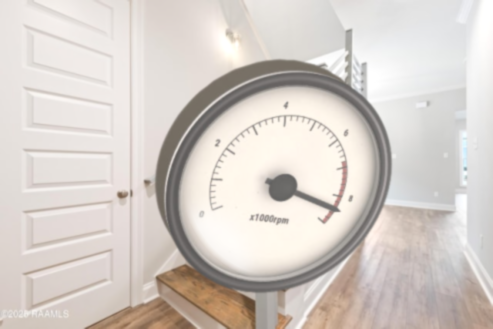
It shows 8400 rpm
